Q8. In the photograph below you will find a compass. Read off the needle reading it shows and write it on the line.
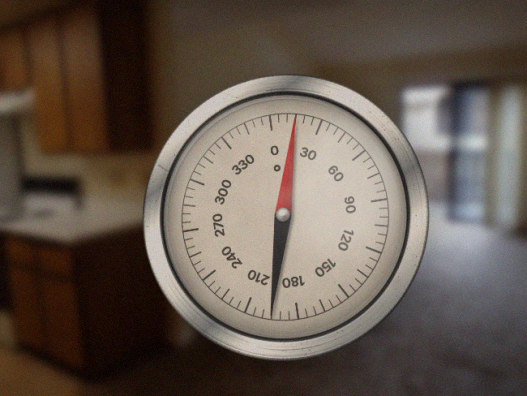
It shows 15 °
